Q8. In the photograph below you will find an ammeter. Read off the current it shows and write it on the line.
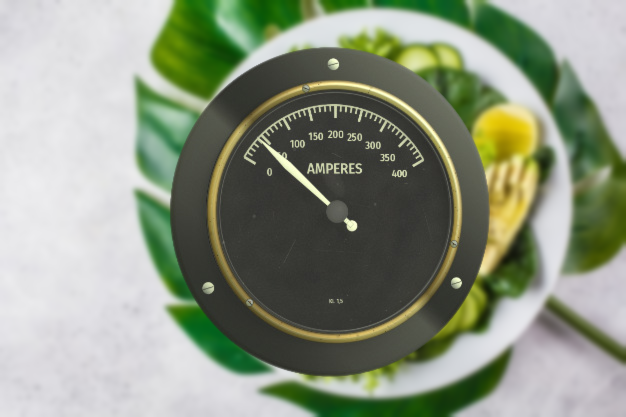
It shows 40 A
